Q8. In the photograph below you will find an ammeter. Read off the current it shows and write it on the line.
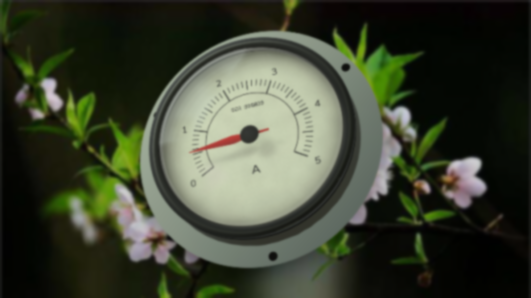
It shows 0.5 A
